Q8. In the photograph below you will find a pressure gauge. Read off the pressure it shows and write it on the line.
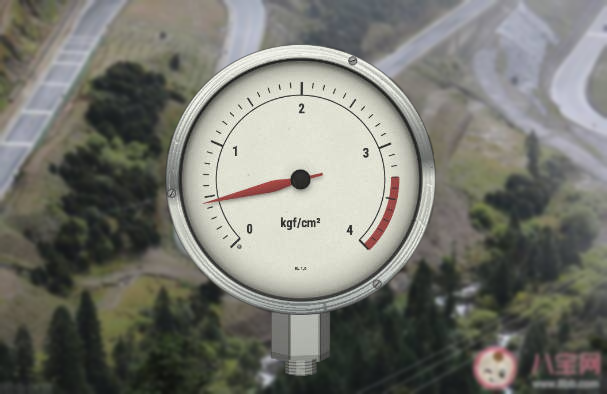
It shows 0.45 kg/cm²
